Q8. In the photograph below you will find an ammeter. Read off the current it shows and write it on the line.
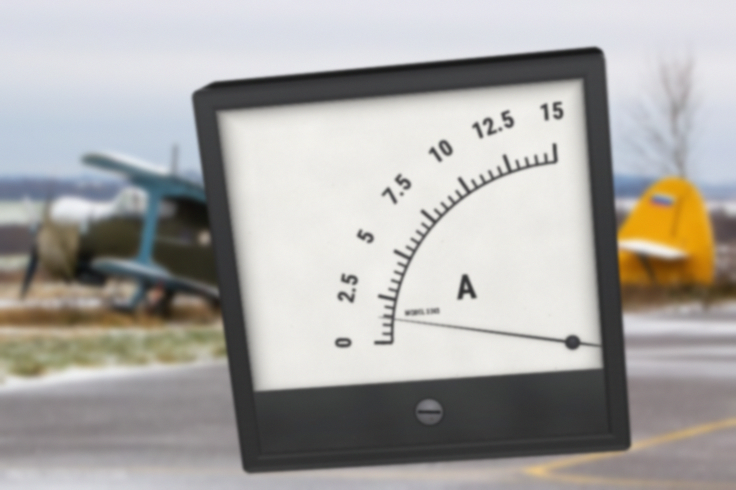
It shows 1.5 A
